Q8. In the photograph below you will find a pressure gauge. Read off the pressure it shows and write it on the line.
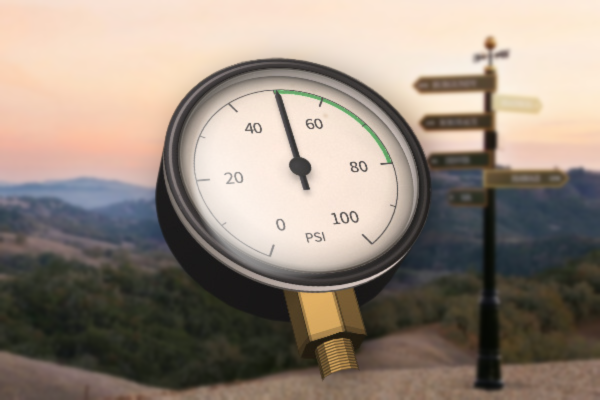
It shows 50 psi
